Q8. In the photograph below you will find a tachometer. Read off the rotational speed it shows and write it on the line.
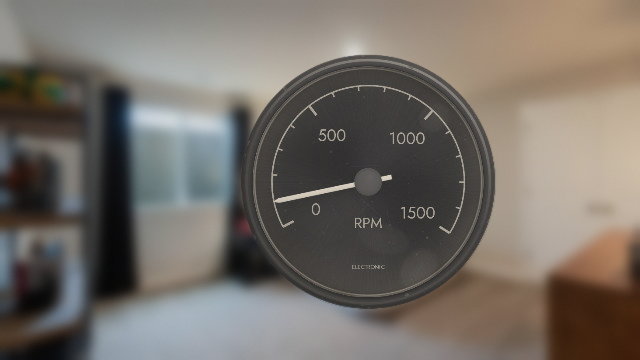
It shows 100 rpm
